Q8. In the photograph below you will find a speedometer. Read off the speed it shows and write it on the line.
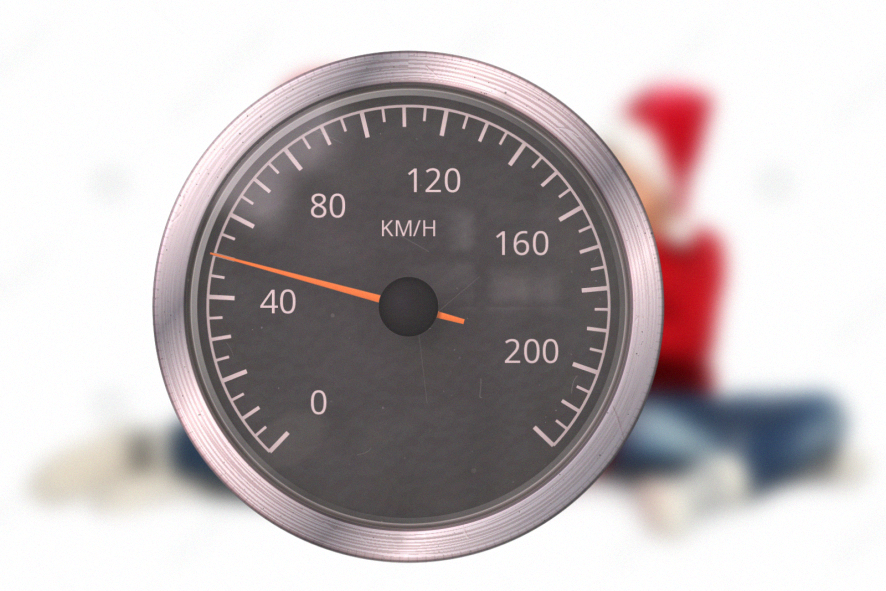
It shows 50 km/h
